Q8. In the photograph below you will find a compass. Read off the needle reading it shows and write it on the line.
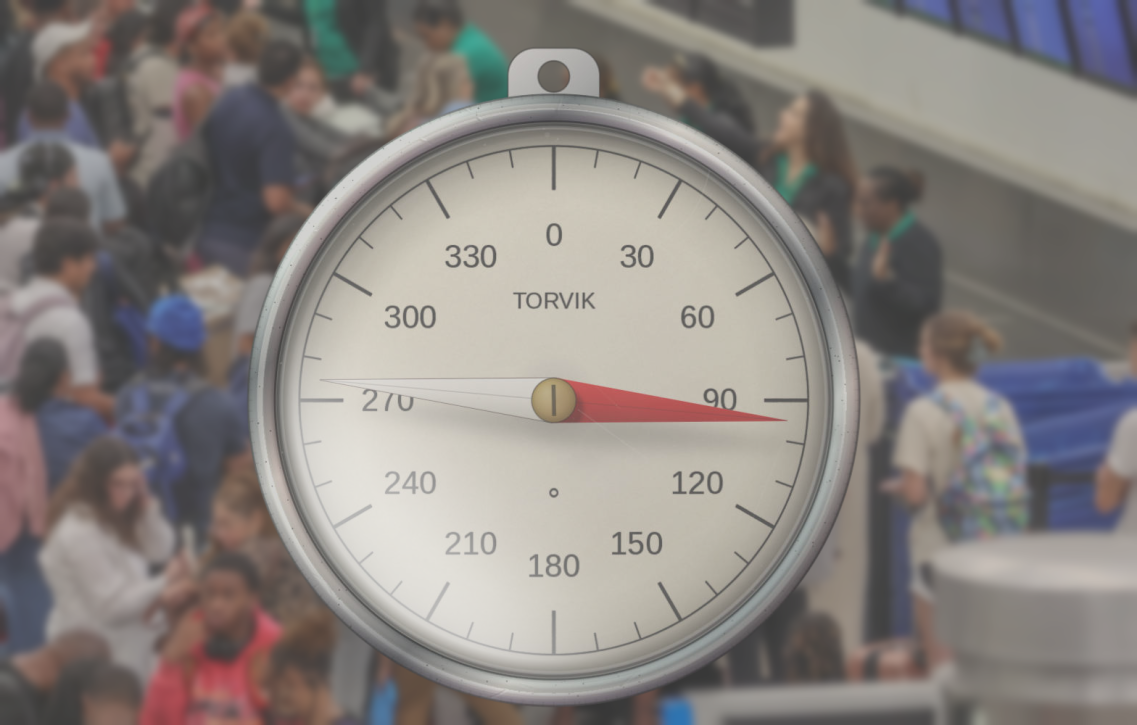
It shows 95 °
